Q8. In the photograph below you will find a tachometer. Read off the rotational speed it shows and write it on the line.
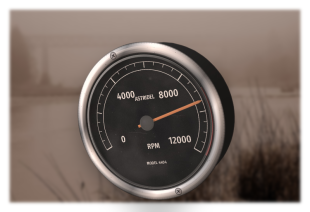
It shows 9500 rpm
